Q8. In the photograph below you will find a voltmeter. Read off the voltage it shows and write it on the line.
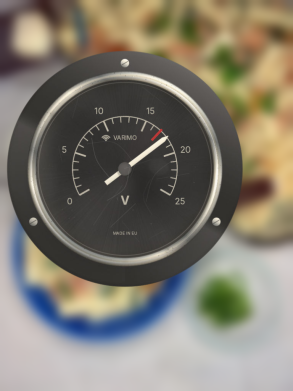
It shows 18 V
